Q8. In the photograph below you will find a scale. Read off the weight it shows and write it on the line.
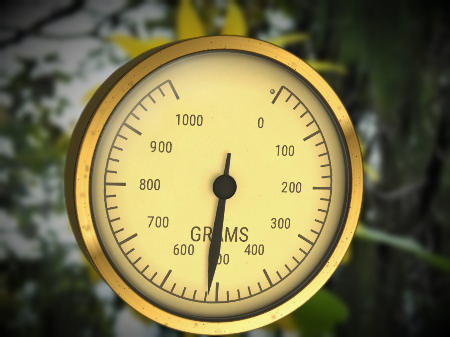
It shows 520 g
